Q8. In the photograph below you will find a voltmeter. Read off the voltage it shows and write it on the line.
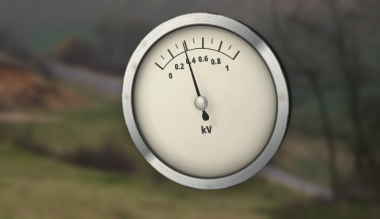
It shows 0.4 kV
